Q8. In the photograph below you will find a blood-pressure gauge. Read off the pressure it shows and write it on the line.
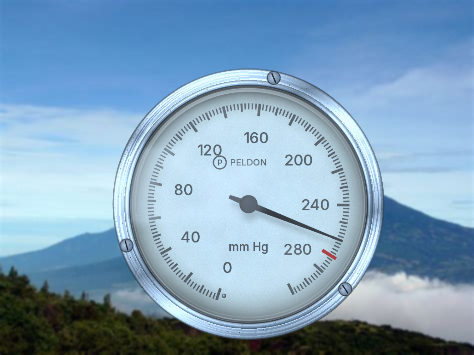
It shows 260 mmHg
